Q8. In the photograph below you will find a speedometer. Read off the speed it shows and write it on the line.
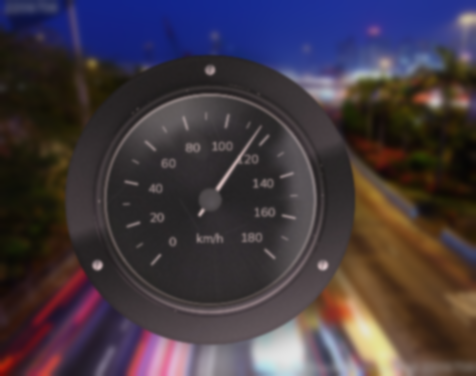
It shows 115 km/h
